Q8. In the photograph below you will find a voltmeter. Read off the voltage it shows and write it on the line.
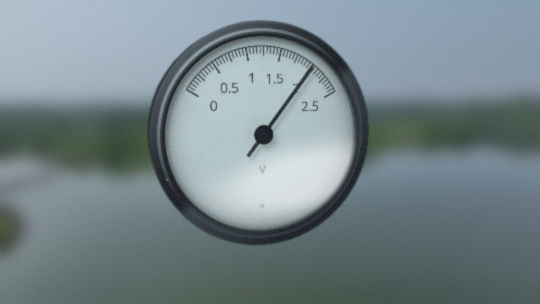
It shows 2 V
